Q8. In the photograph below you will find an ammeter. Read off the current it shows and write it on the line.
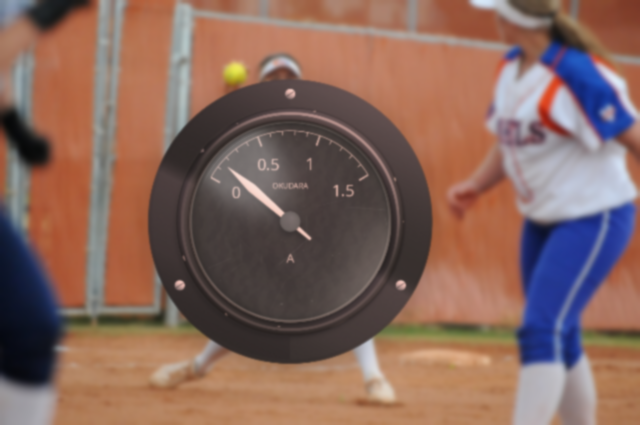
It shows 0.15 A
